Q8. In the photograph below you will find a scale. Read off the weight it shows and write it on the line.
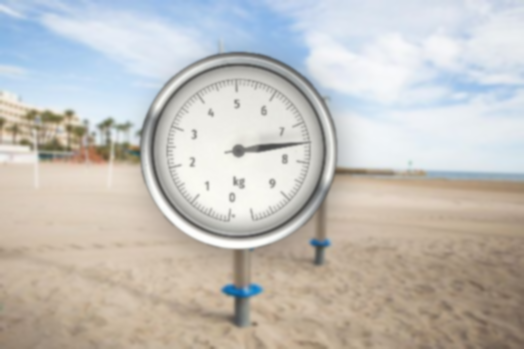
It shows 7.5 kg
